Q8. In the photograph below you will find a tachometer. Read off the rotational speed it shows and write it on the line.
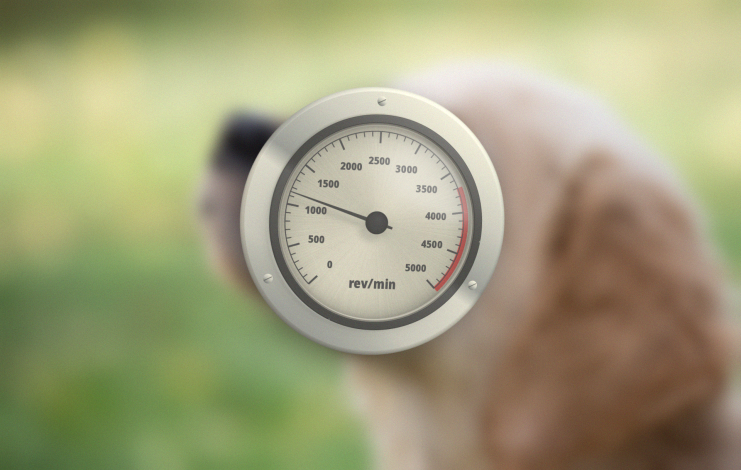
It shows 1150 rpm
